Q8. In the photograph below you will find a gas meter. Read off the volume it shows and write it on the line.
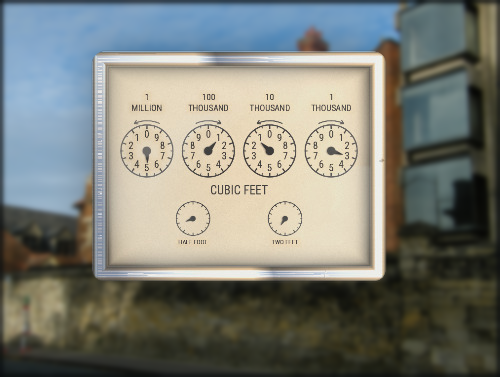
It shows 511300 ft³
